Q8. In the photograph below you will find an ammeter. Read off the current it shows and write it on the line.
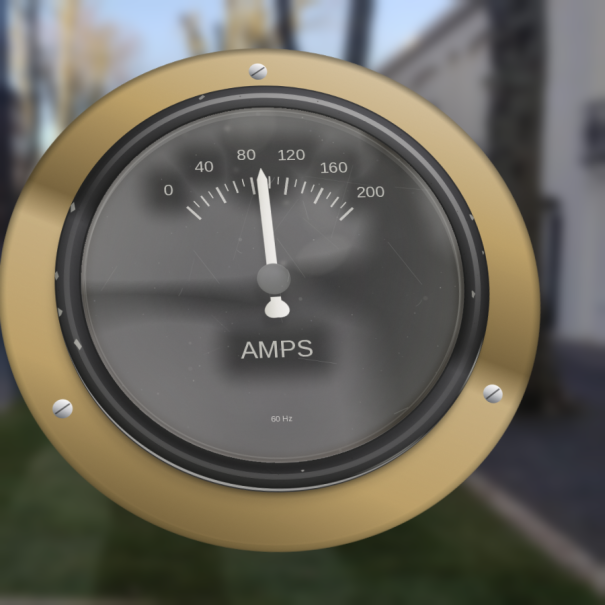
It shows 90 A
